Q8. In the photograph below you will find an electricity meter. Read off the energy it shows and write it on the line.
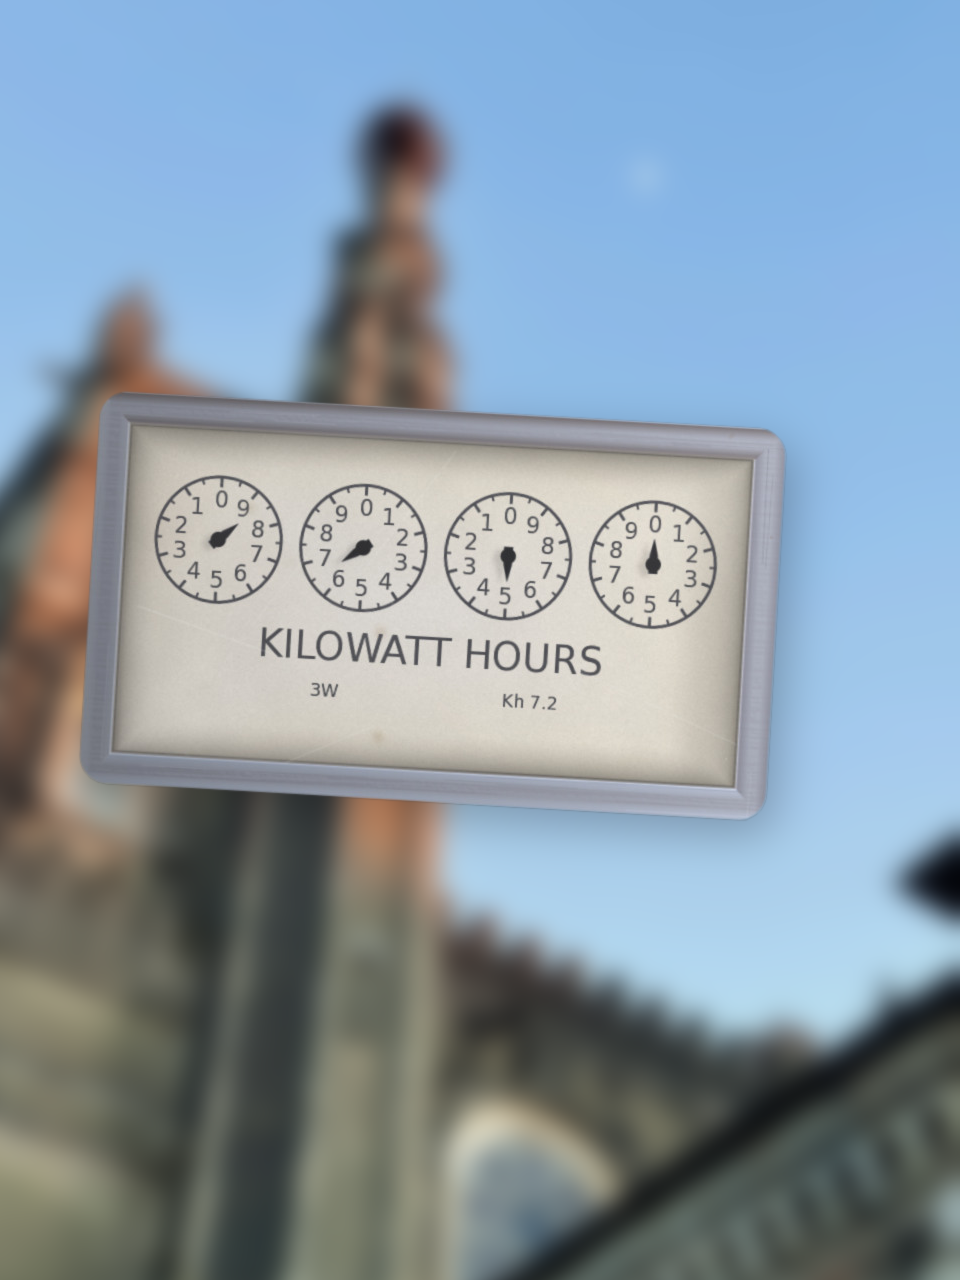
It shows 8650 kWh
